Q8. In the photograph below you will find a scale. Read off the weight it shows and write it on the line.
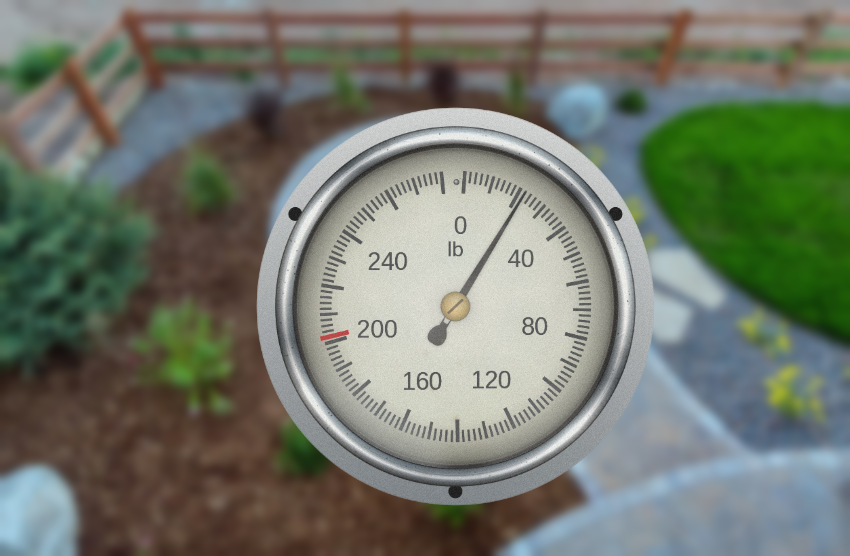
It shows 22 lb
